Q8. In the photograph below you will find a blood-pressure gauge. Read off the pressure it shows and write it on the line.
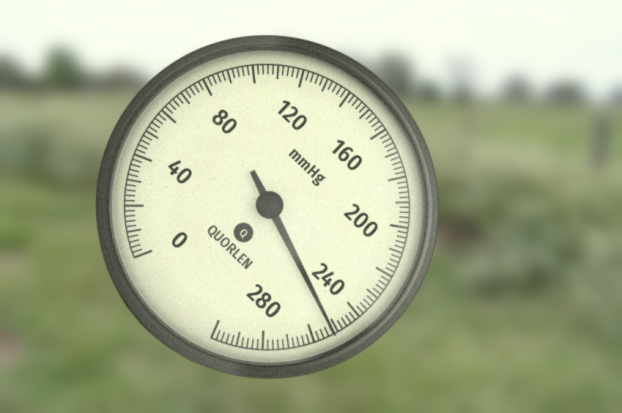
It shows 252 mmHg
